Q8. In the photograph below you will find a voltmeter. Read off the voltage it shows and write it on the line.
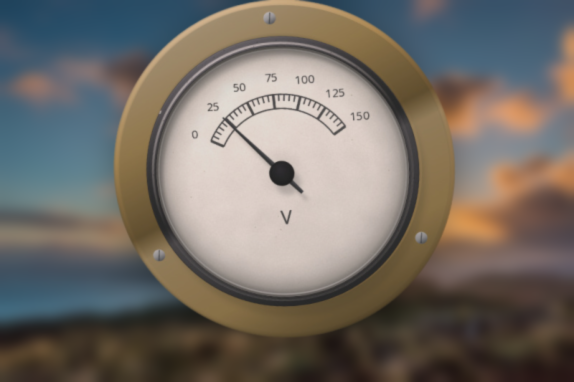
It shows 25 V
